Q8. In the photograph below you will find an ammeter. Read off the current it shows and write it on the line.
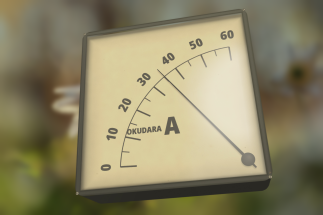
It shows 35 A
